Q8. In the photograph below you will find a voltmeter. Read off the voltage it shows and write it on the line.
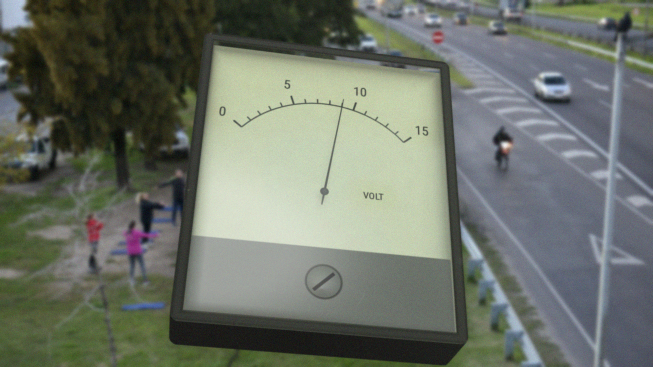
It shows 9 V
